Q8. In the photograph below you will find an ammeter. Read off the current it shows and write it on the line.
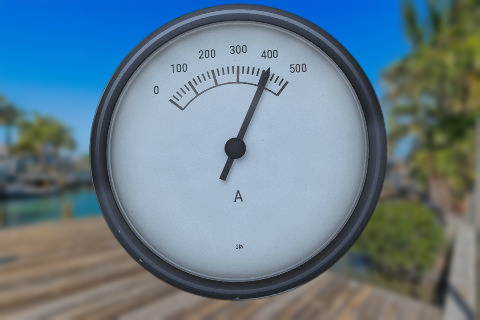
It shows 420 A
